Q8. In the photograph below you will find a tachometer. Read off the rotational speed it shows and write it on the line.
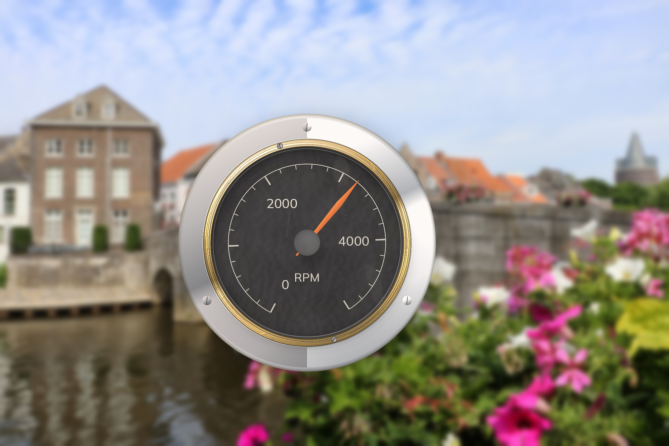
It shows 3200 rpm
